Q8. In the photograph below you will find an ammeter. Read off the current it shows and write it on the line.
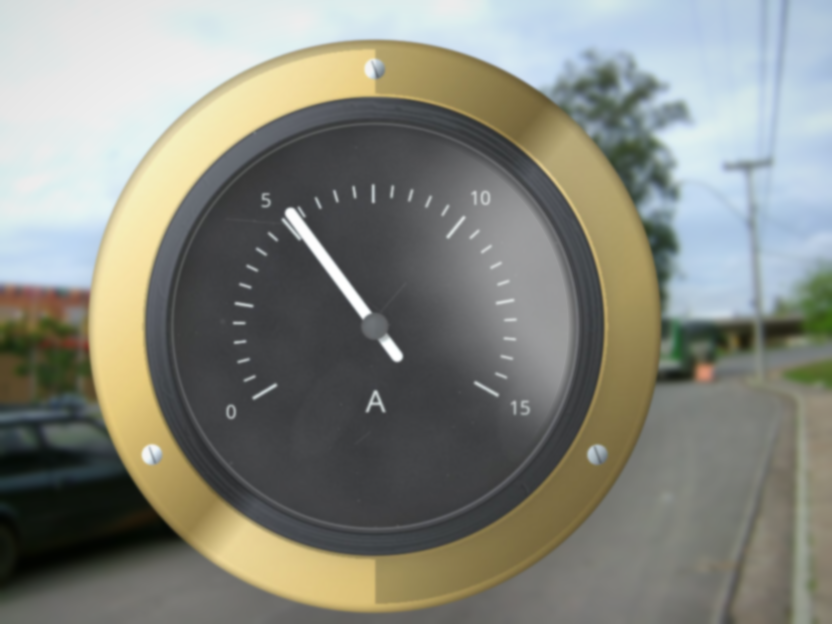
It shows 5.25 A
